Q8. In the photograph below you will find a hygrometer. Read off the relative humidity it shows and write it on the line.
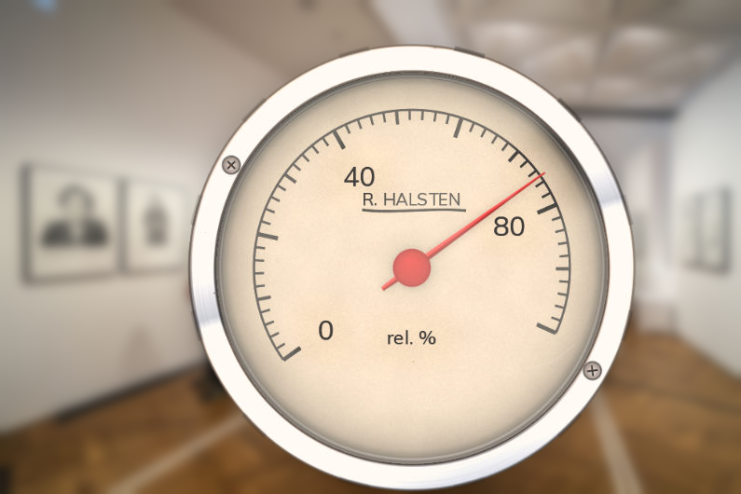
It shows 75 %
